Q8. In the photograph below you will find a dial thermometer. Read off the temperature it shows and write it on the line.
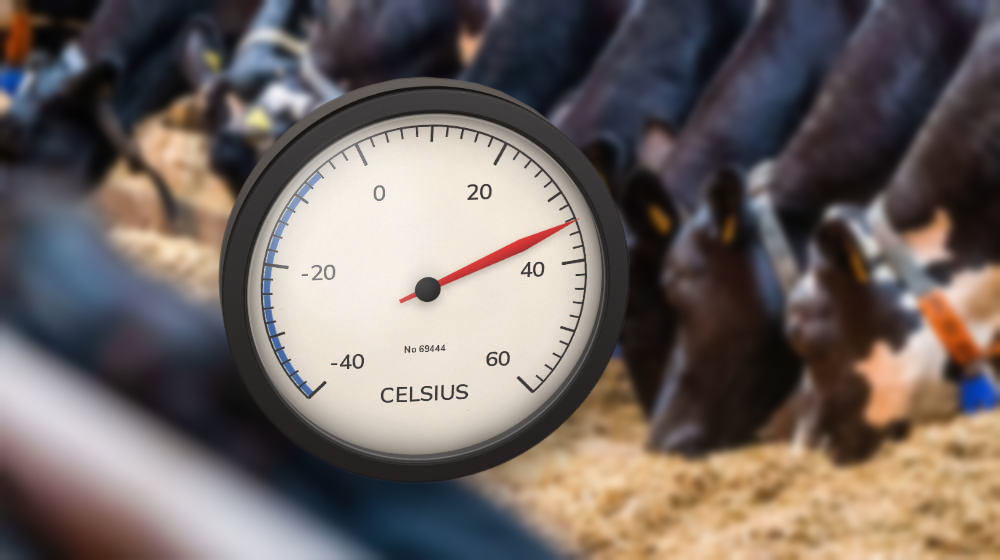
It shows 34 °C
